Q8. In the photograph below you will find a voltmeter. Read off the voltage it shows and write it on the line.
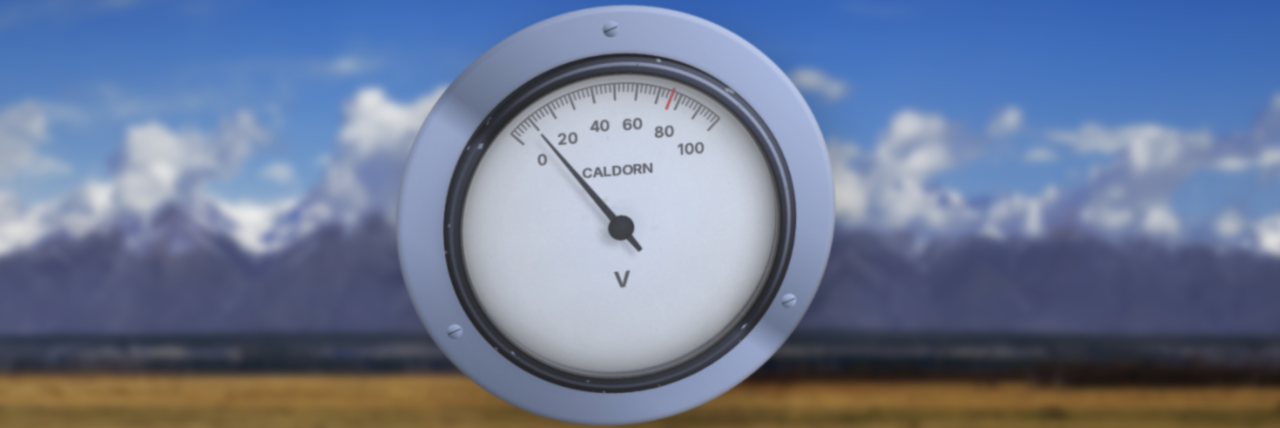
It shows 10 V
